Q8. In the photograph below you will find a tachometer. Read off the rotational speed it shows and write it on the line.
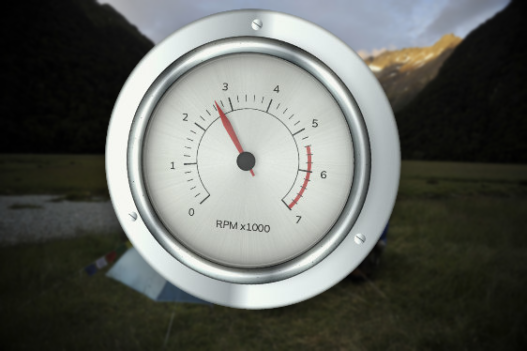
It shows 2700 rpm
